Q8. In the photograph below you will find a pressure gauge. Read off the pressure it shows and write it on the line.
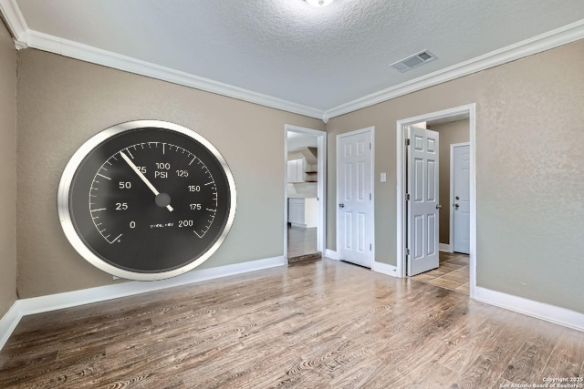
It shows 70 psi
